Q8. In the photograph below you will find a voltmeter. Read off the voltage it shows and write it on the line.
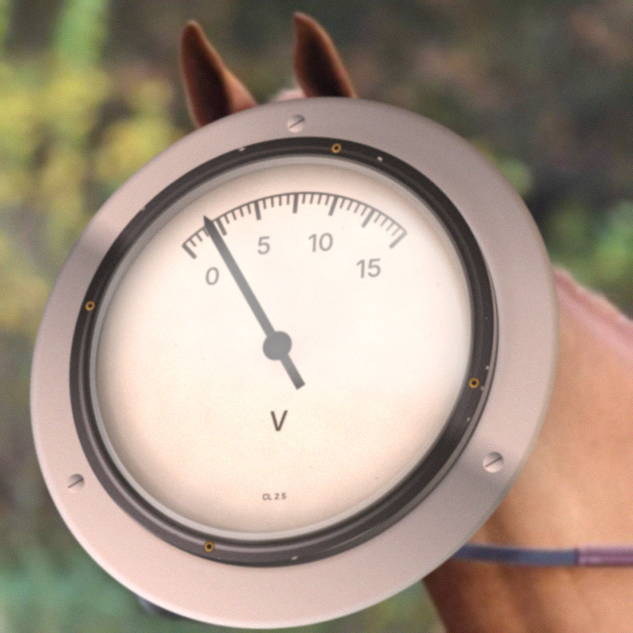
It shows 2 V
